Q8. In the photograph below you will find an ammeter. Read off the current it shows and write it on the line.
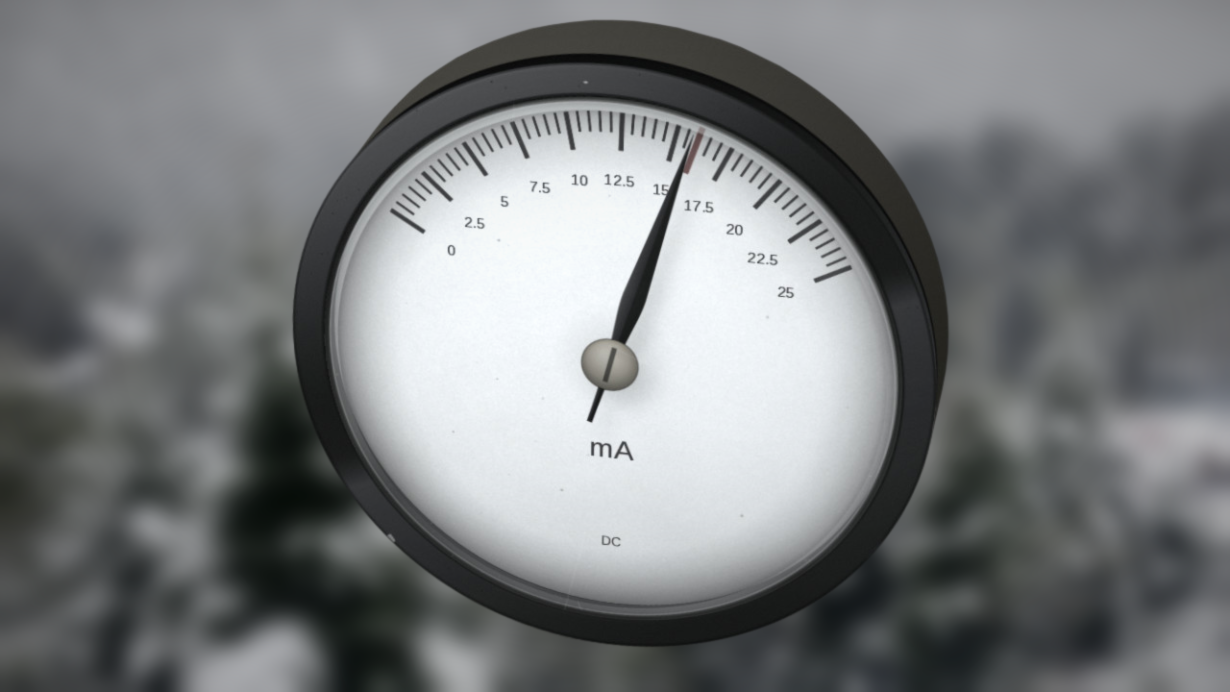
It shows 15.75 mA
